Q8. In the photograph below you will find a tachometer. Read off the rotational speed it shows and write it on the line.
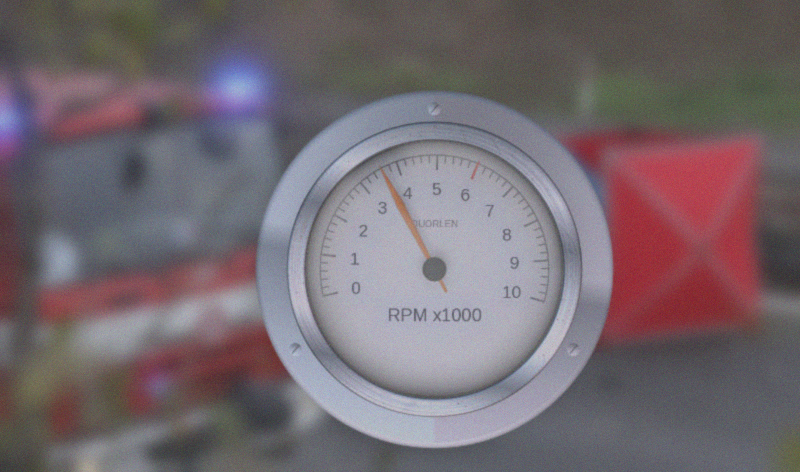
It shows 3600 rpm
